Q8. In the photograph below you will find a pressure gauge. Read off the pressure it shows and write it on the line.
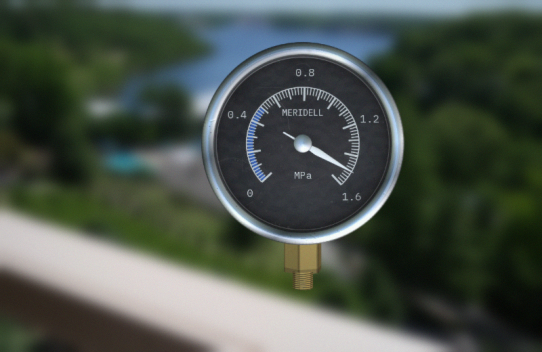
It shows 1.5 MPa
